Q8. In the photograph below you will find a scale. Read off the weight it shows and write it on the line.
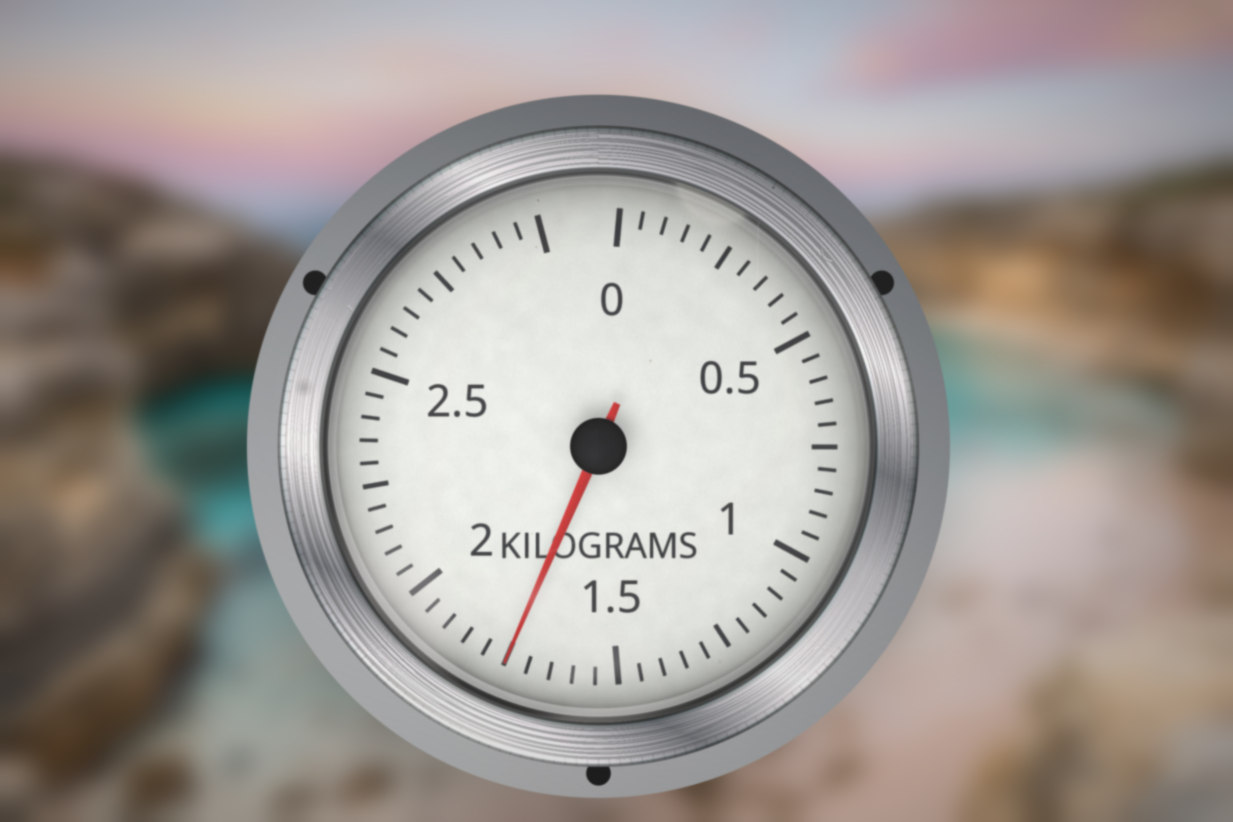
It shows 1.75 kg
